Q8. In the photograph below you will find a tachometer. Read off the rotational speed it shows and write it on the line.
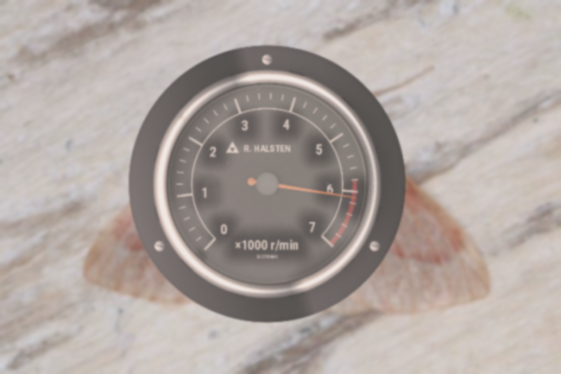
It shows 6100 rpm
